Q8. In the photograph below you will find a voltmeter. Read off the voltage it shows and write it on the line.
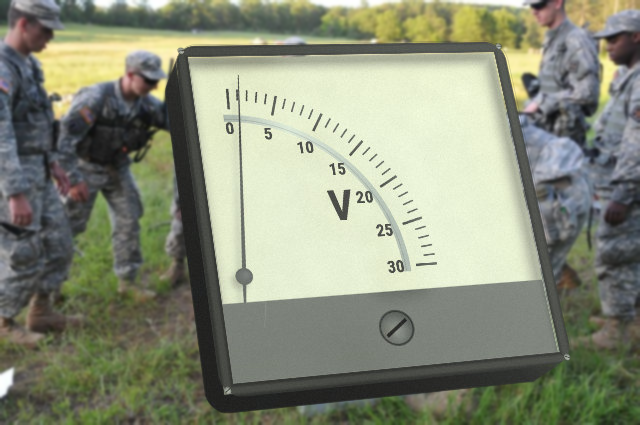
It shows 1 V
